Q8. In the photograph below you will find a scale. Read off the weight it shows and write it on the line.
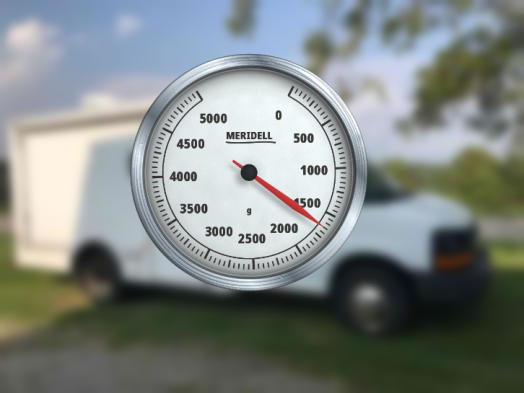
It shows 1650 g
